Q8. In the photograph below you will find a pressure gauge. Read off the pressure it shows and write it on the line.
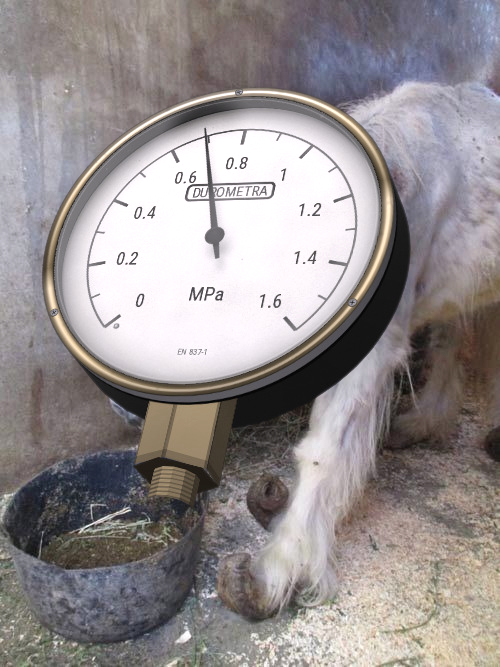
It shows 0.7 MPa
